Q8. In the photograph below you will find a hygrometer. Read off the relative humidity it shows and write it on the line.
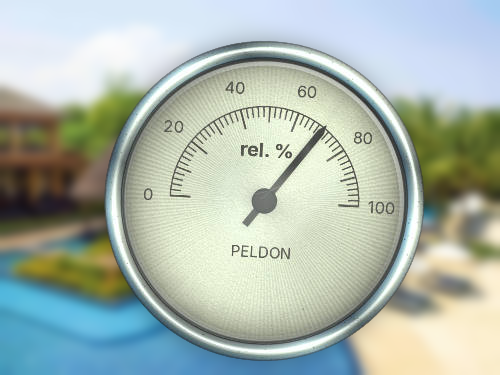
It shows 70 %
